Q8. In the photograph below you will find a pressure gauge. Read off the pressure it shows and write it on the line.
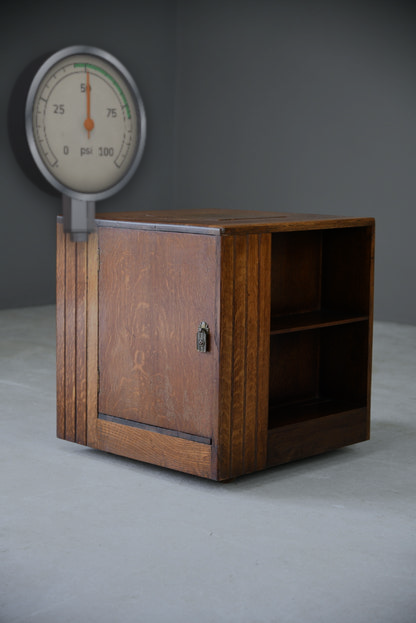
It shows 50 psi
